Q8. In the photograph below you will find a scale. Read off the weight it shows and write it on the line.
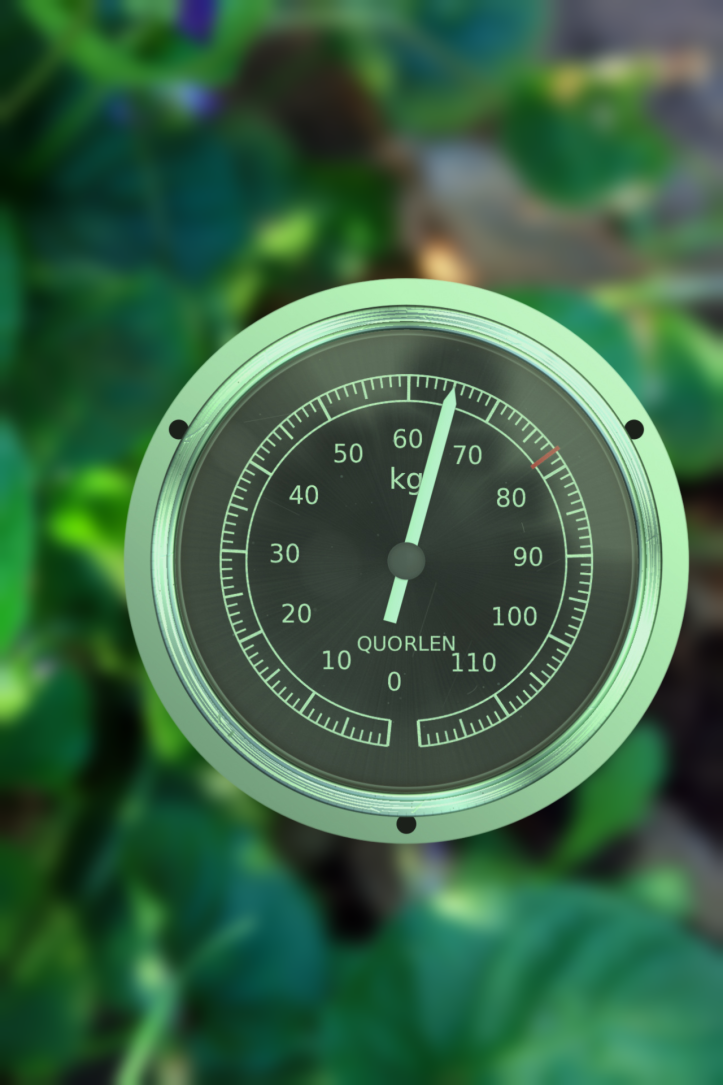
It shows 65 kg
